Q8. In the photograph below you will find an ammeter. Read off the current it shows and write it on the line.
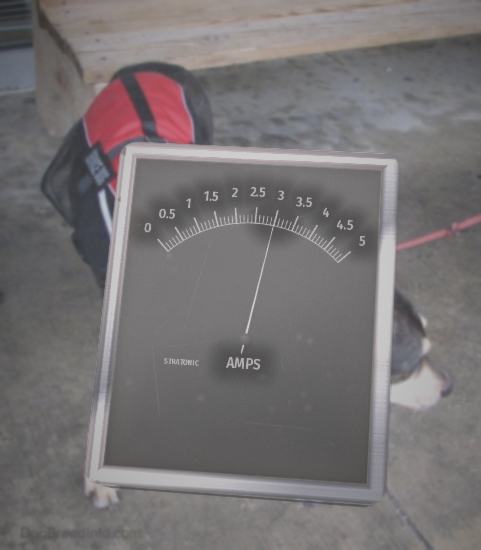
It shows 3 A
